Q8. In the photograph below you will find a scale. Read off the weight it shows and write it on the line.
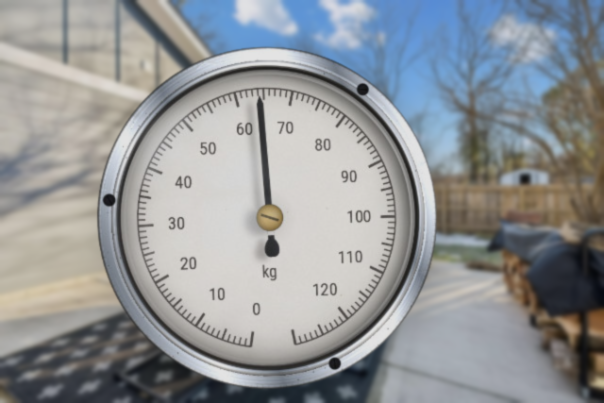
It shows 64 kg
